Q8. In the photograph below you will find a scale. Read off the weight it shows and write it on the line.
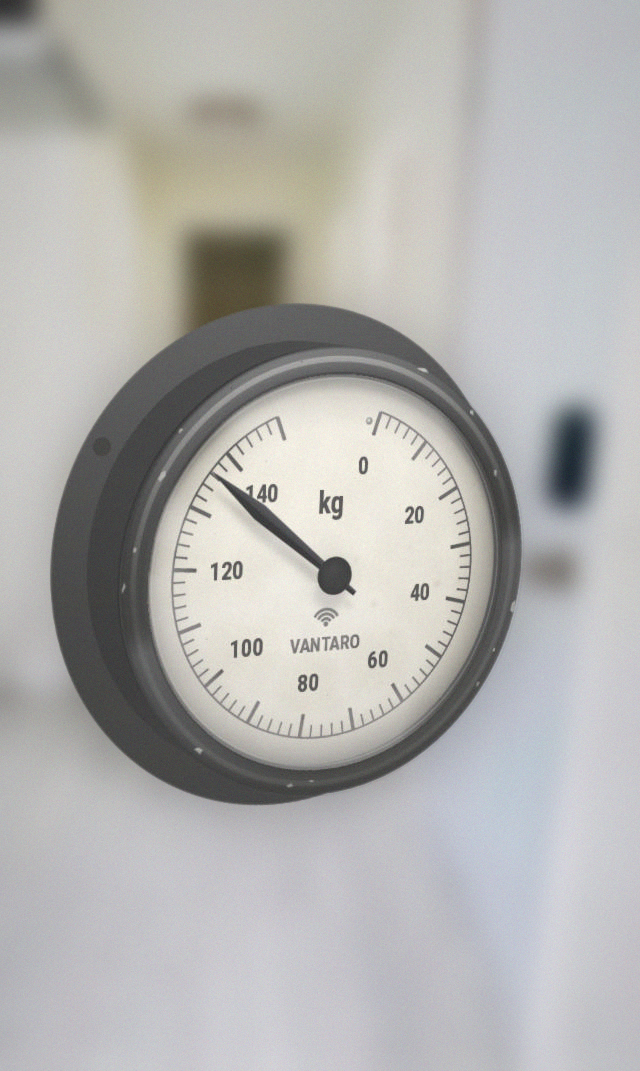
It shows 136 kg
